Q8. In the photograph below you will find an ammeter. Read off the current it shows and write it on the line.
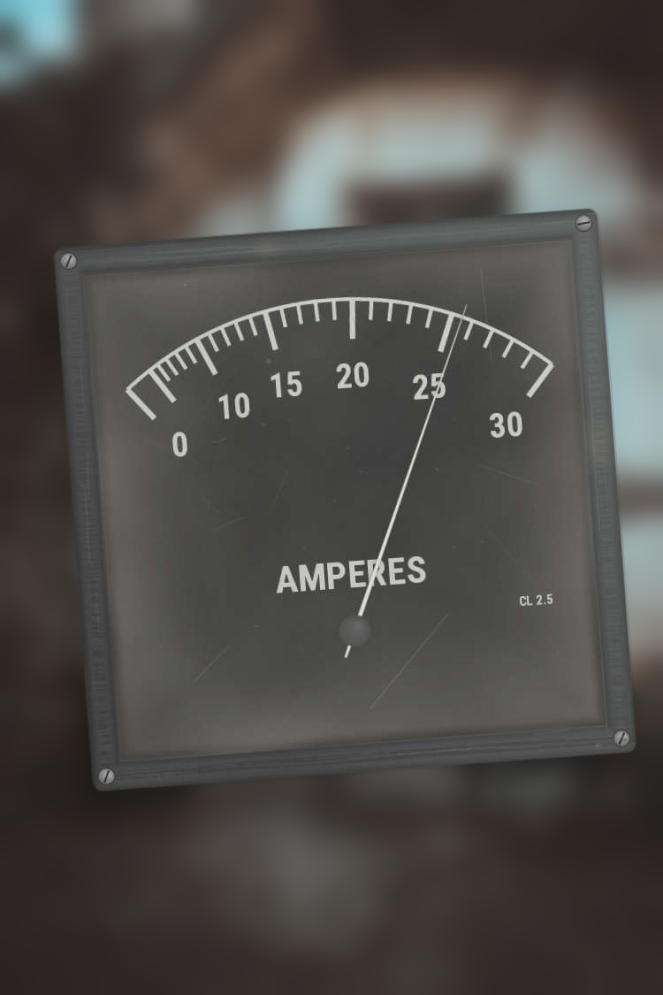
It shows 25.5 A
